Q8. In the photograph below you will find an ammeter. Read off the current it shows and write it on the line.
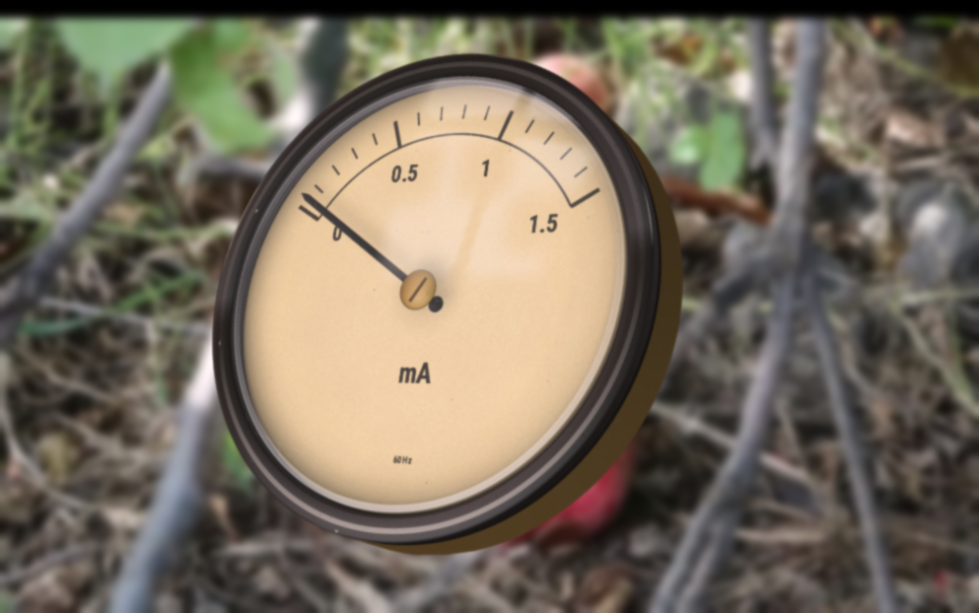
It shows 0.05 mA
